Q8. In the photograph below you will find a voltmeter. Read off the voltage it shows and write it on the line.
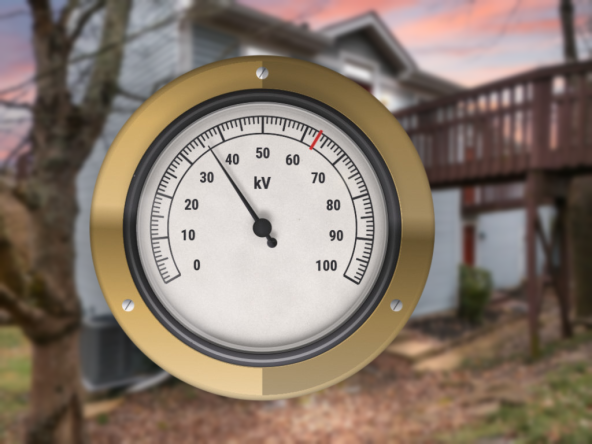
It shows 36 kV
